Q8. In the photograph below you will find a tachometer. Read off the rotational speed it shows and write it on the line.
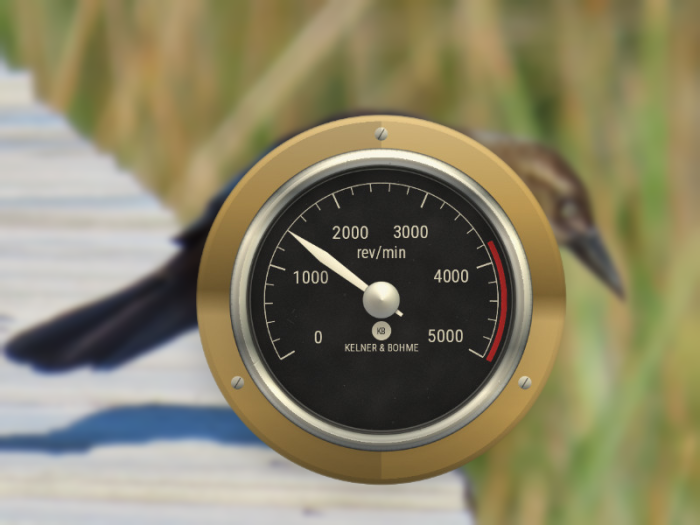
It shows 1400 rpm
